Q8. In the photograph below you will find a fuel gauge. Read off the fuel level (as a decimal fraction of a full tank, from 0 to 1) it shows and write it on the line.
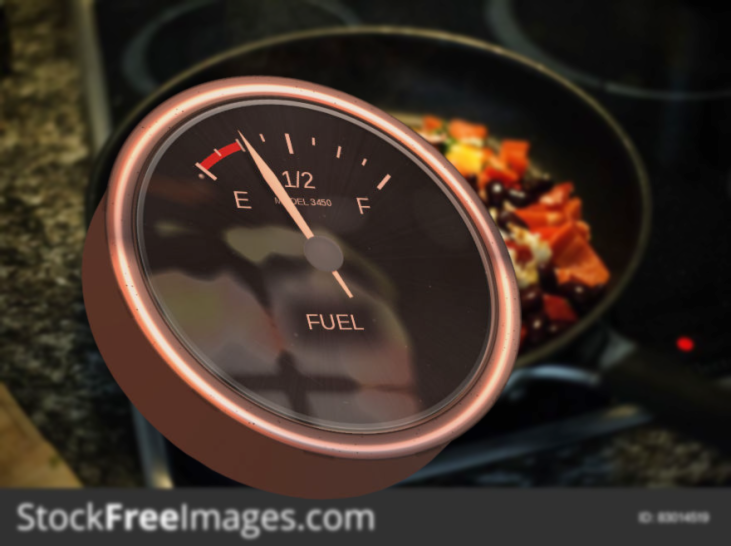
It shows 0.25
